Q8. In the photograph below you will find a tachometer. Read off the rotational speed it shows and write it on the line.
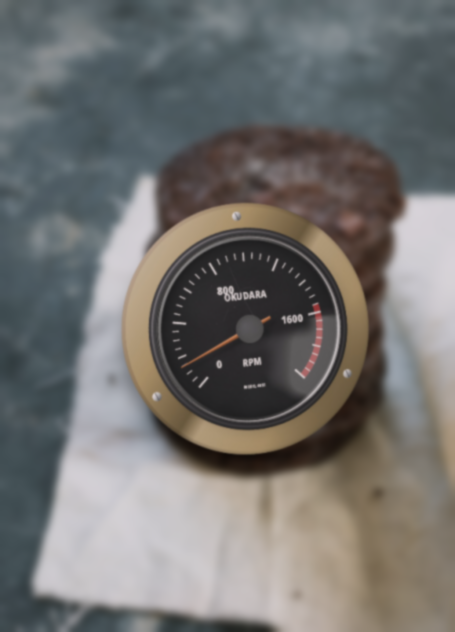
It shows 150 rpm
